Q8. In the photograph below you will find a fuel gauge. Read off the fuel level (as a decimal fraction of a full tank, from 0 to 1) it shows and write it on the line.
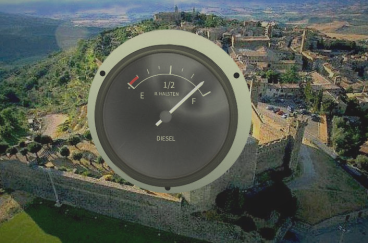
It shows 0.875
